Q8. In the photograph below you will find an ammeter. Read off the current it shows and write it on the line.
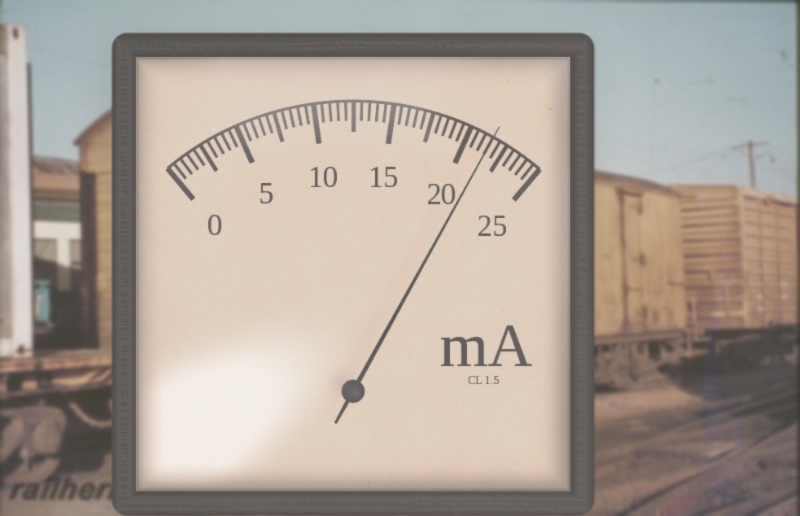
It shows 21.5 mA
